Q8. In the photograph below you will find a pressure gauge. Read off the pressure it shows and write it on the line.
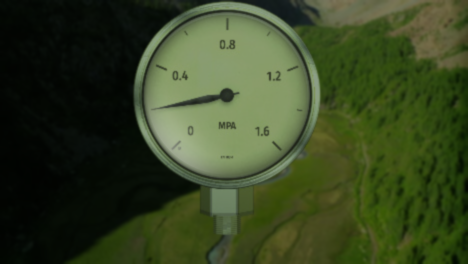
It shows 0.2 MPa
